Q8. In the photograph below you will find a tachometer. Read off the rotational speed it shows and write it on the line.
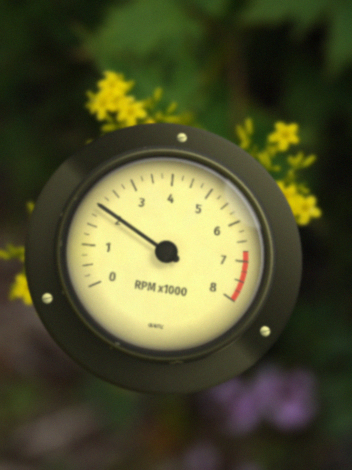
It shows 2000 rpm
